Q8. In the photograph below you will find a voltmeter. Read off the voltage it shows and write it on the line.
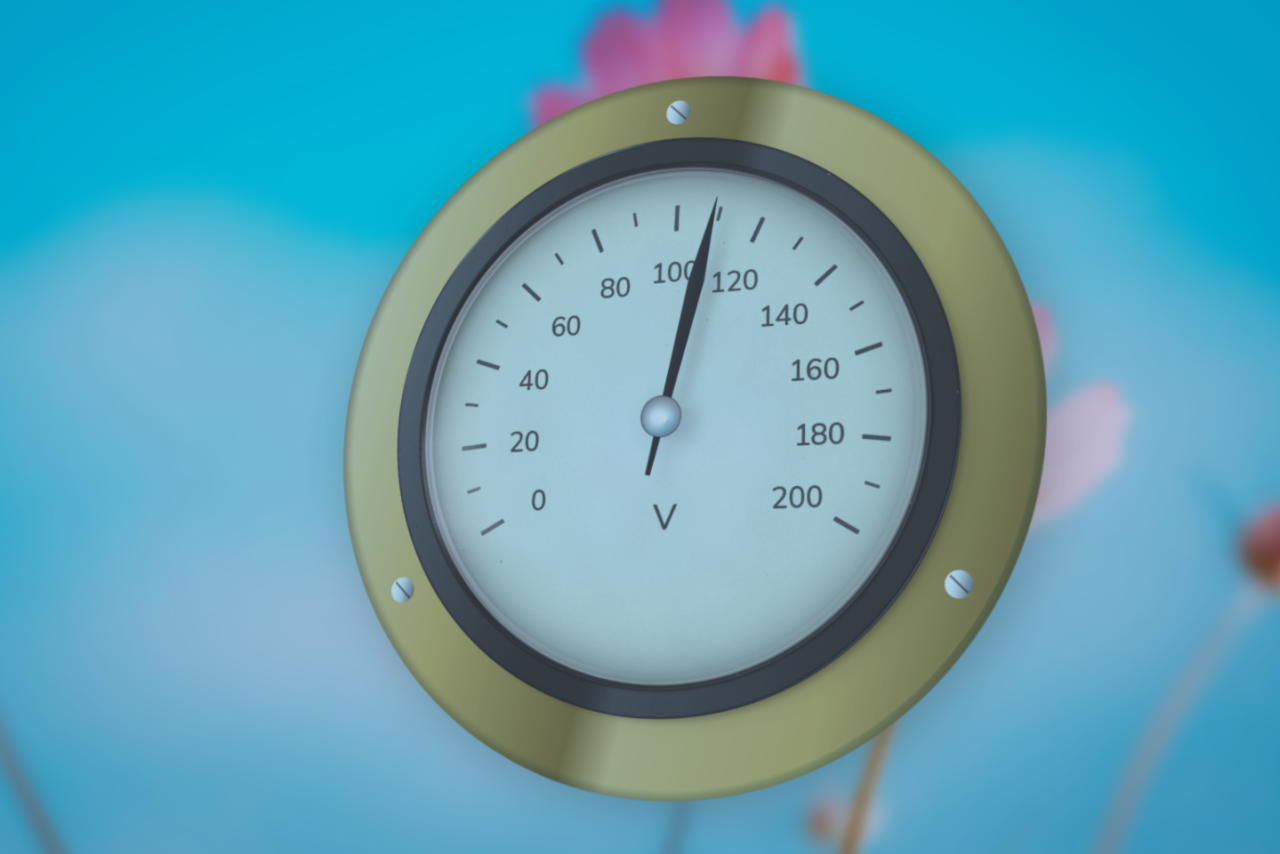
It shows 110 V
